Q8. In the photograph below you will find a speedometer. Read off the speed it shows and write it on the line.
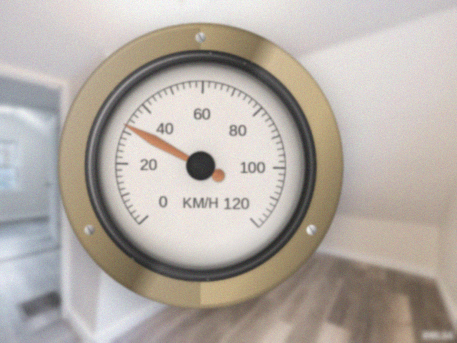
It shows 32 km/h
